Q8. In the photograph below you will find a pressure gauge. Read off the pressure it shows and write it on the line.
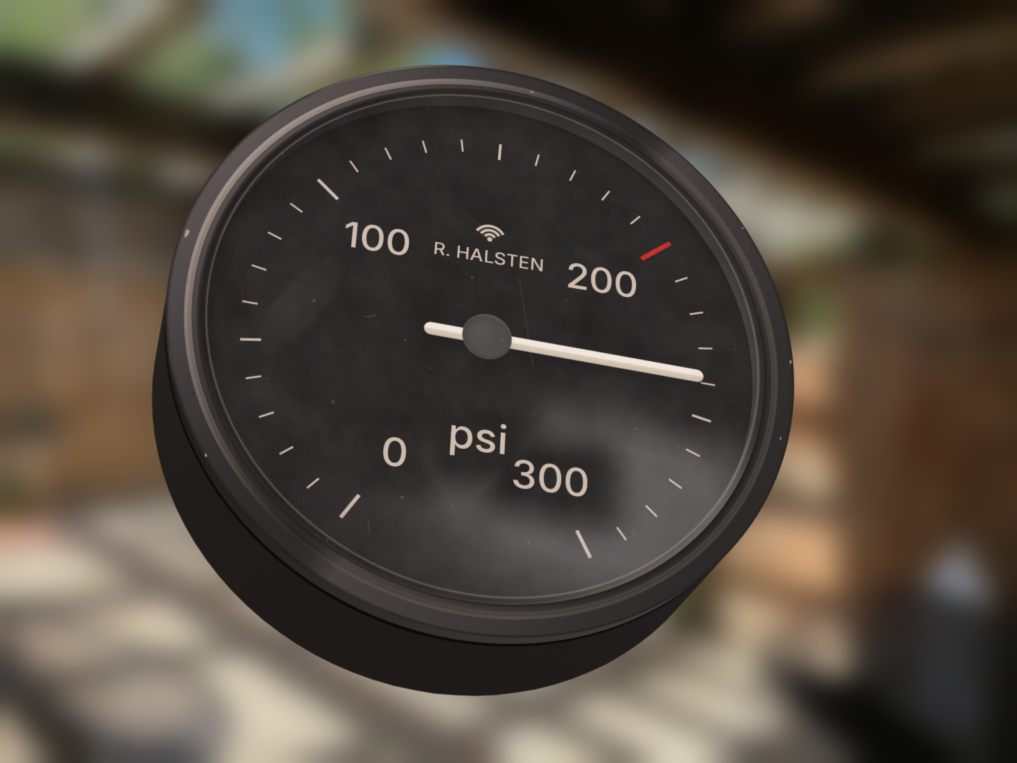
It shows 240 psi
